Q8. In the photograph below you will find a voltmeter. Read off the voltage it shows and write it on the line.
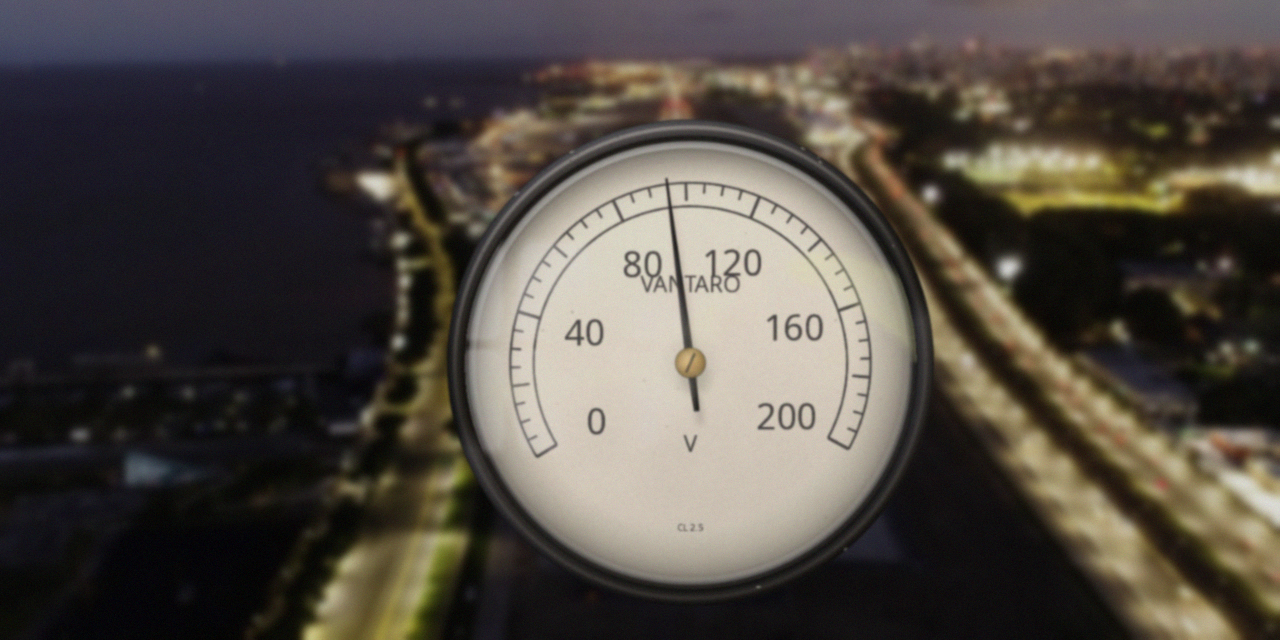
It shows 95 V
